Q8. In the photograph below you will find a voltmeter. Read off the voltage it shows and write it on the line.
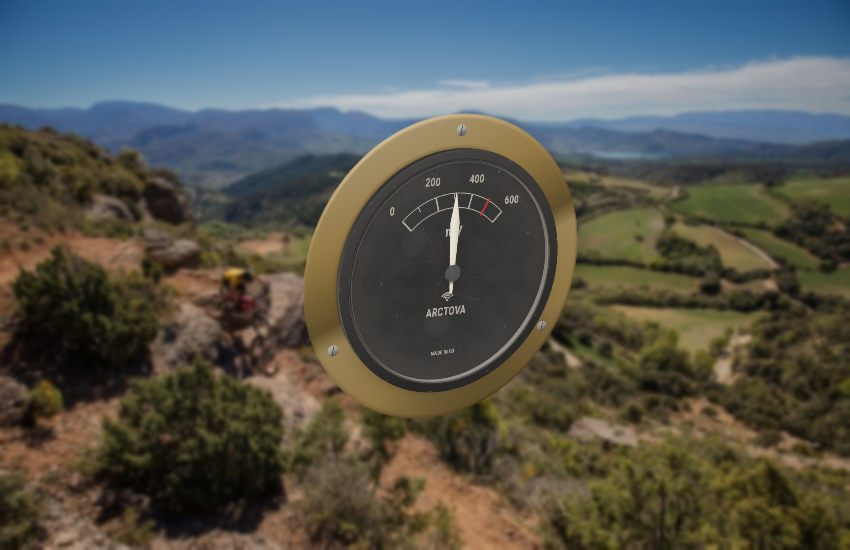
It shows 300 mV
